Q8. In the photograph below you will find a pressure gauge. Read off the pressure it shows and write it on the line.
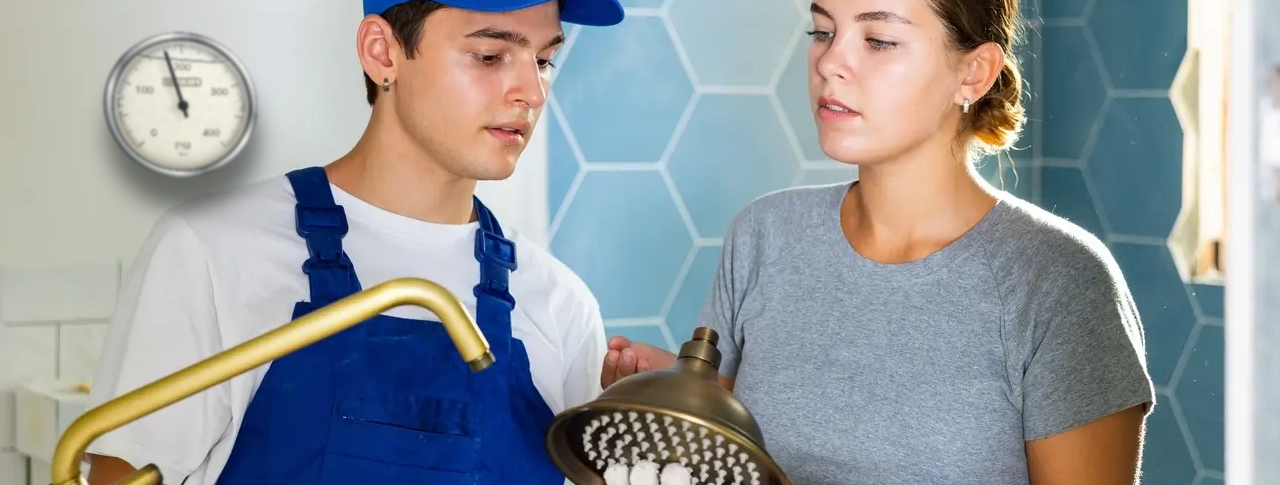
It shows 175 psi
